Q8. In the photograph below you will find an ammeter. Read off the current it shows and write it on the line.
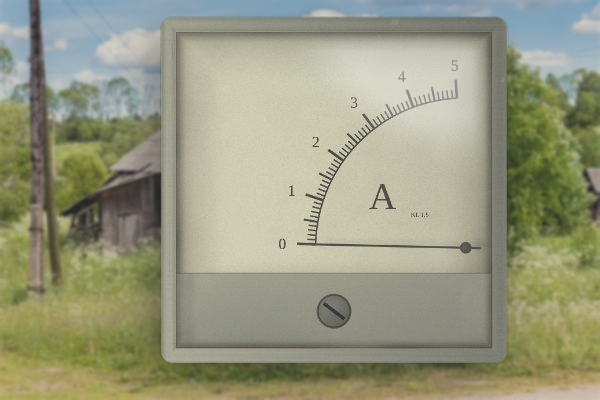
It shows 0 A
